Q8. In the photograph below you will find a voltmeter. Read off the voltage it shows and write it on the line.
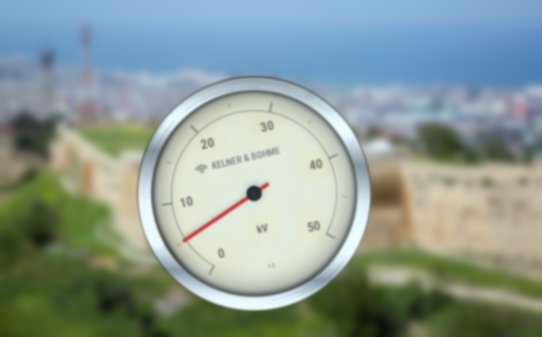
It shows 5 kV
